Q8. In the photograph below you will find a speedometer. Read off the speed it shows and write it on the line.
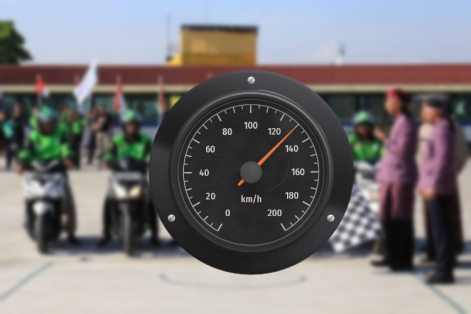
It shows 130 km/h
